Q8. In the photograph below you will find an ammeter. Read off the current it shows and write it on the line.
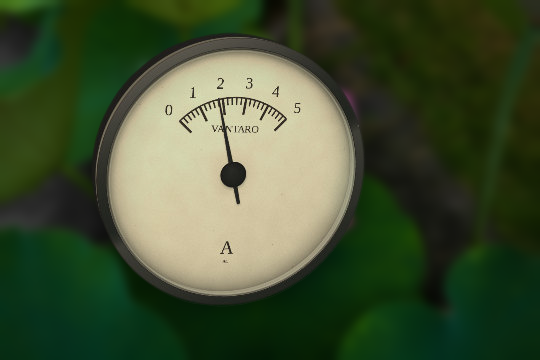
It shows 1.8 A
